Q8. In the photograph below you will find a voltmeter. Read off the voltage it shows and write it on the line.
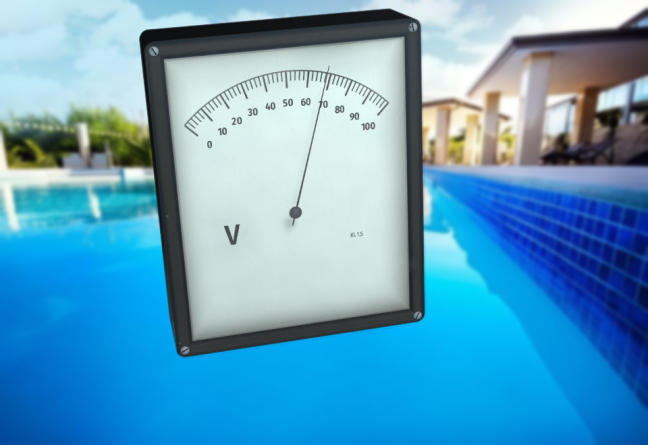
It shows 68 V
